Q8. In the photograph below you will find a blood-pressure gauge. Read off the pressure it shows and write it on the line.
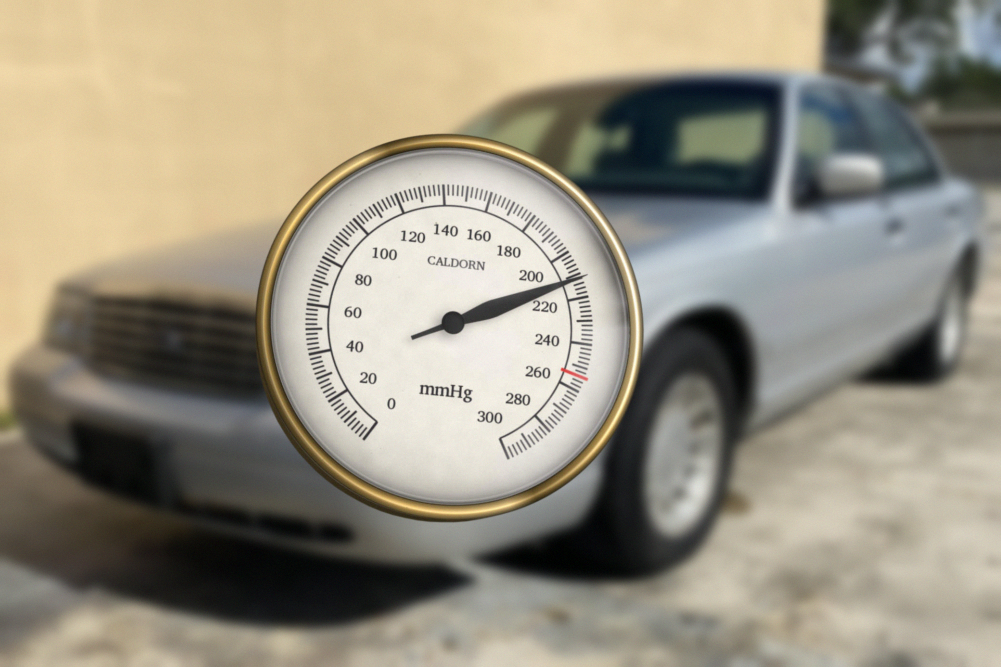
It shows 212 mmHg
